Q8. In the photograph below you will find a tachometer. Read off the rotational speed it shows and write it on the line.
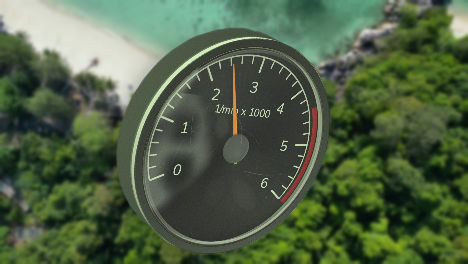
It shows 2400 rpm
